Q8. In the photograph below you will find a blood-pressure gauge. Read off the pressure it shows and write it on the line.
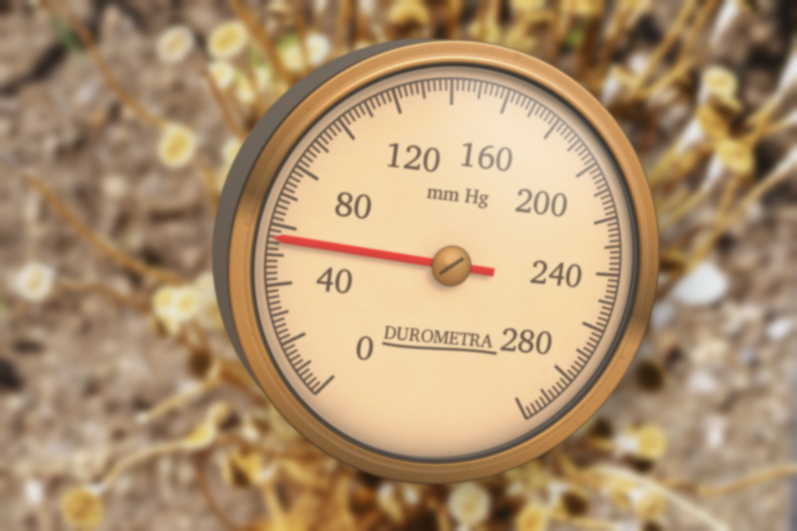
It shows 56 mmHg
